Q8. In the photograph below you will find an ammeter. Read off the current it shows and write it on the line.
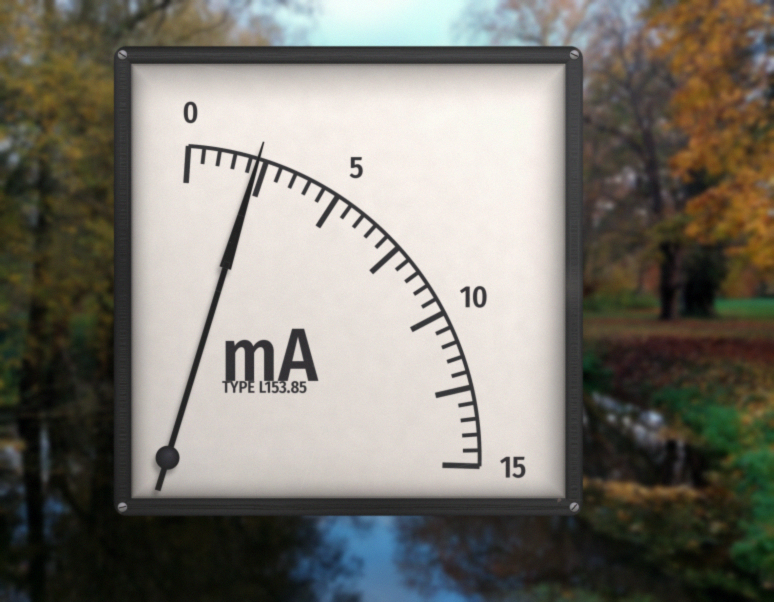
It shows 2.25 mA
